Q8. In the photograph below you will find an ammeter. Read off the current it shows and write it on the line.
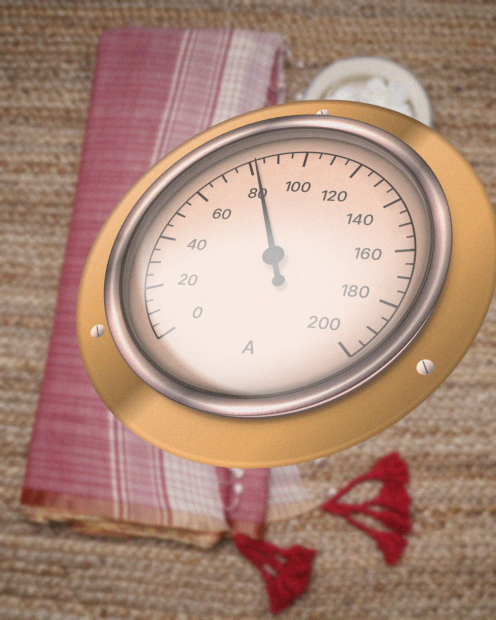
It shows 82.5 A
